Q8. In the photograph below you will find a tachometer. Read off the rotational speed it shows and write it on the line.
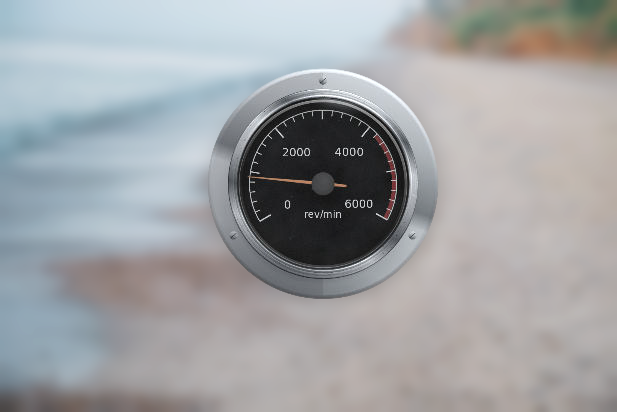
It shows 900 rpm
